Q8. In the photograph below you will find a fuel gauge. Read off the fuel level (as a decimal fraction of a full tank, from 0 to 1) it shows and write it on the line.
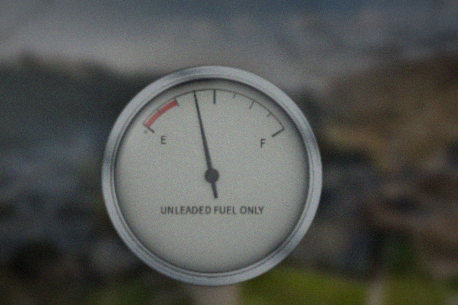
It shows 0.375
